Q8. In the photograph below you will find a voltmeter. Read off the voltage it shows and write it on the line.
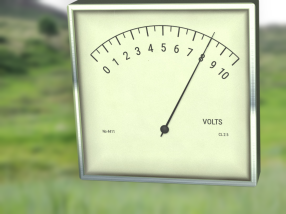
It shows 8 V
